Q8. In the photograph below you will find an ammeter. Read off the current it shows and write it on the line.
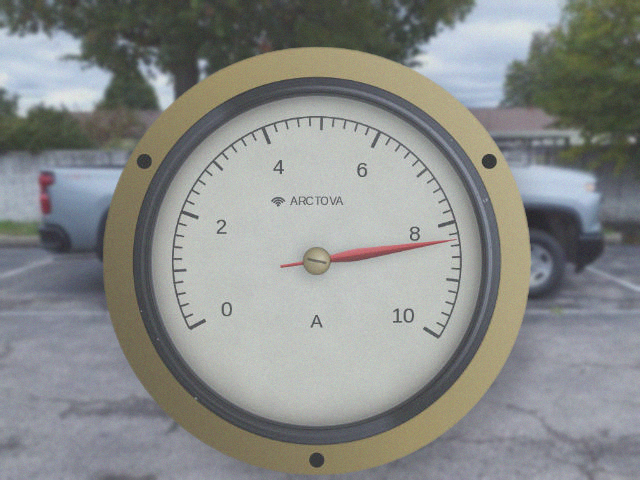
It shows 8.3 A
